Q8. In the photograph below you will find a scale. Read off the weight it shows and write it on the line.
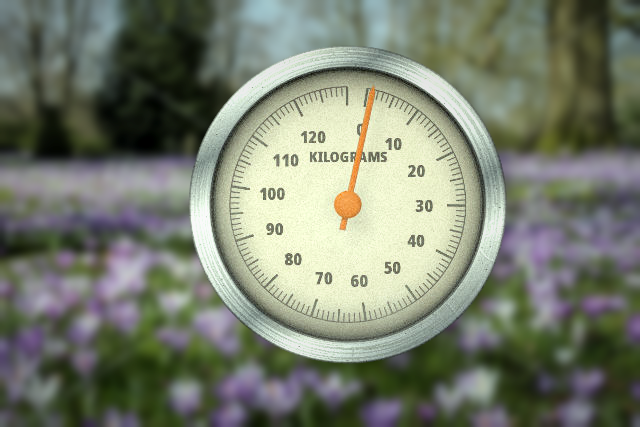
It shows 1 kg
